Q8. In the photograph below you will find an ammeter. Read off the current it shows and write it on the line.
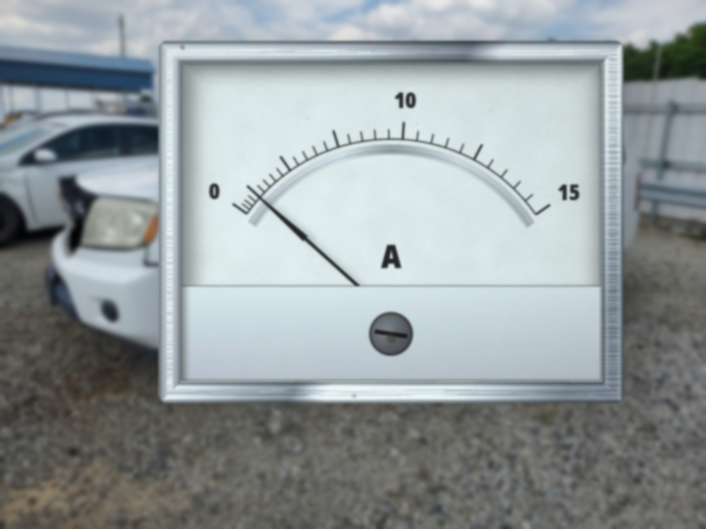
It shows 2.5 A
